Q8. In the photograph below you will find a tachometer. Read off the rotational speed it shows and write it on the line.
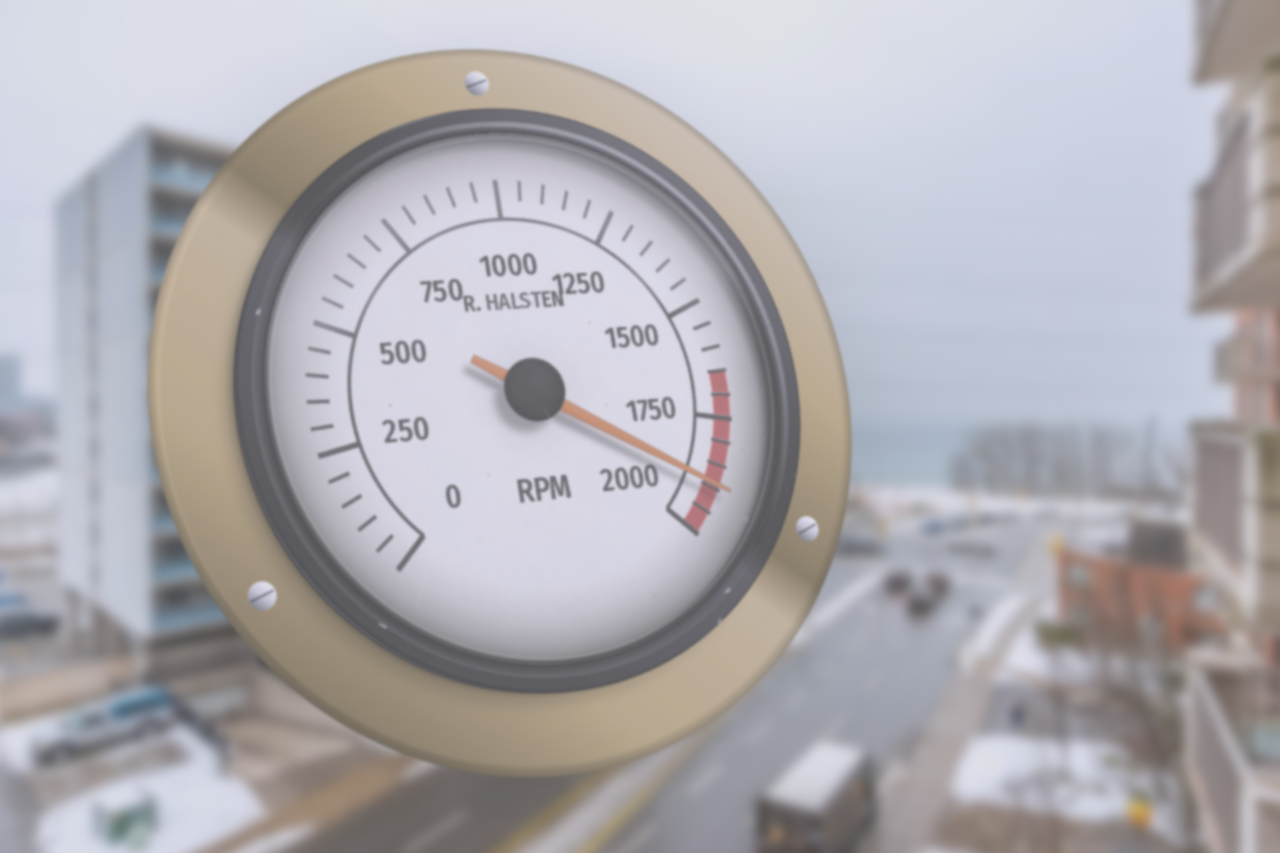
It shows 1900 rpm
